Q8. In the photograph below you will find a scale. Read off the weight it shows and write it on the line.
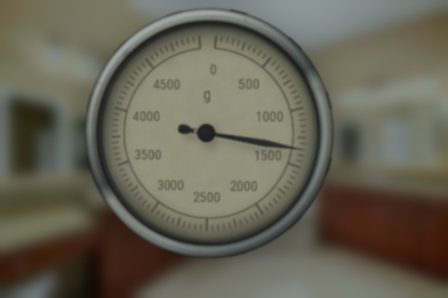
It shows 1350 g
